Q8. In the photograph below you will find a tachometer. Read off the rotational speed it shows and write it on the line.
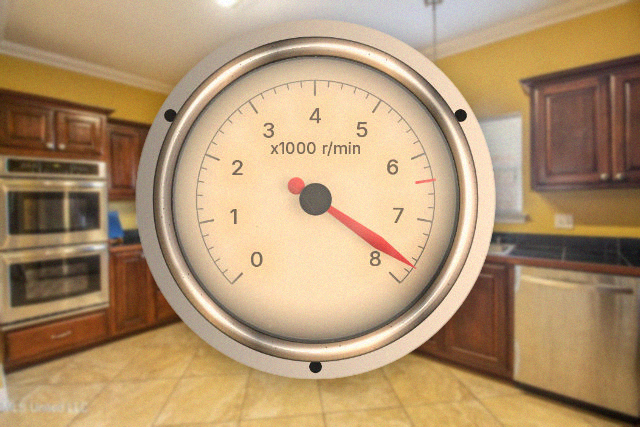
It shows 7700 rpm
